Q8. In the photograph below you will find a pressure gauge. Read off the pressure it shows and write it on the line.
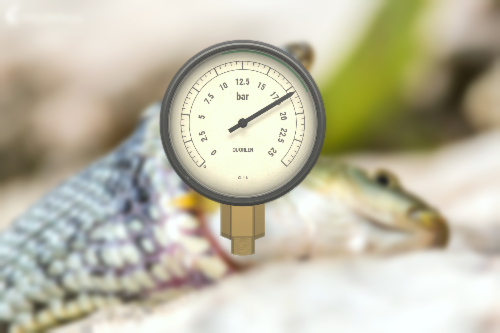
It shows 18 bar
